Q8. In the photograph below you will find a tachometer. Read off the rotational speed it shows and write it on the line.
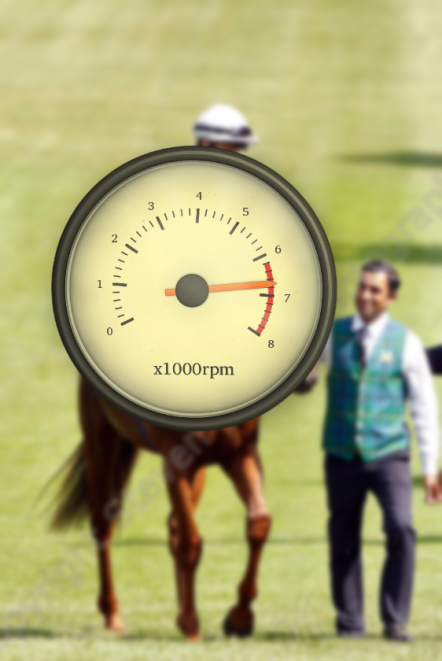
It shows 6700 rpm
